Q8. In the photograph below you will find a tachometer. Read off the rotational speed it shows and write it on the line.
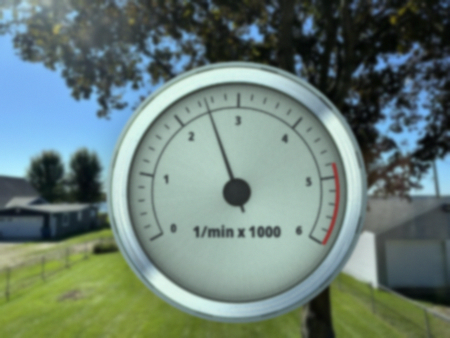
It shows 2500 rpm
